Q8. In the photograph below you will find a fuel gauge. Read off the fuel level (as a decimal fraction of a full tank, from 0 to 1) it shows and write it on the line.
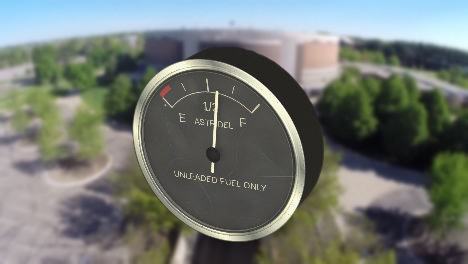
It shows 0.625
